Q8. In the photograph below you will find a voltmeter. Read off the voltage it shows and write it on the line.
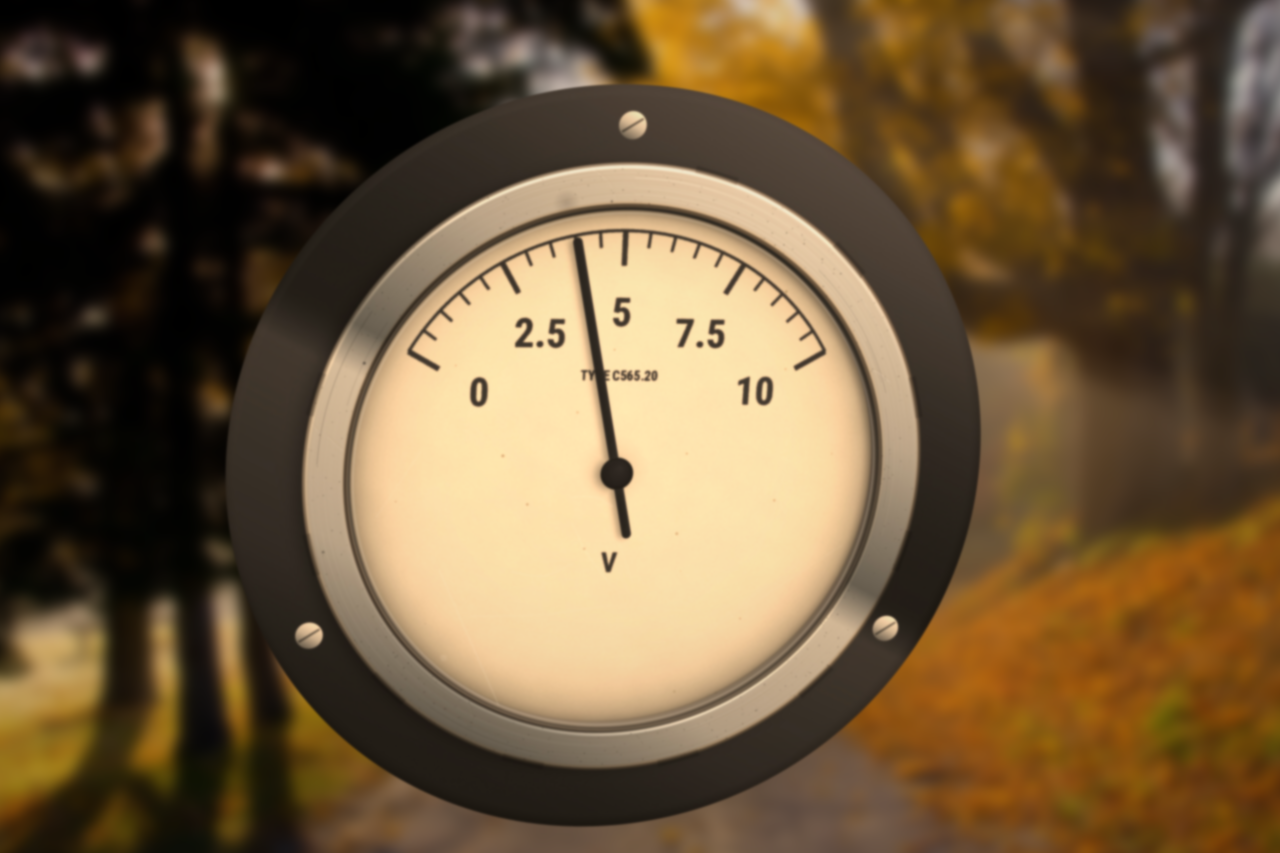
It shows 4 V
